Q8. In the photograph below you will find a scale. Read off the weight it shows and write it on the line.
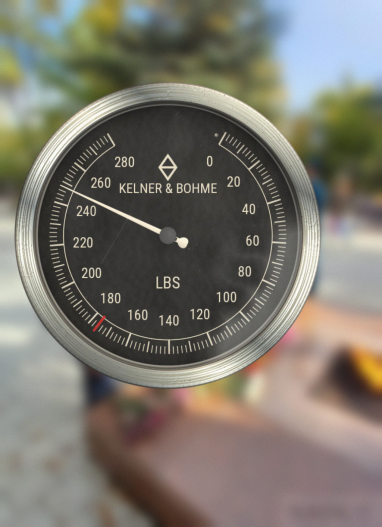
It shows 248 lb
